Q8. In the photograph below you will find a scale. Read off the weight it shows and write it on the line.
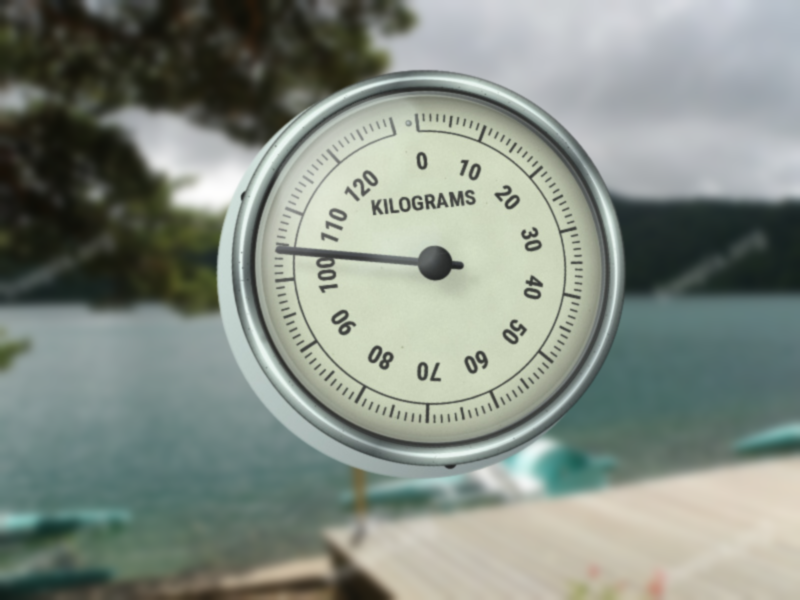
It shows 104 kg
